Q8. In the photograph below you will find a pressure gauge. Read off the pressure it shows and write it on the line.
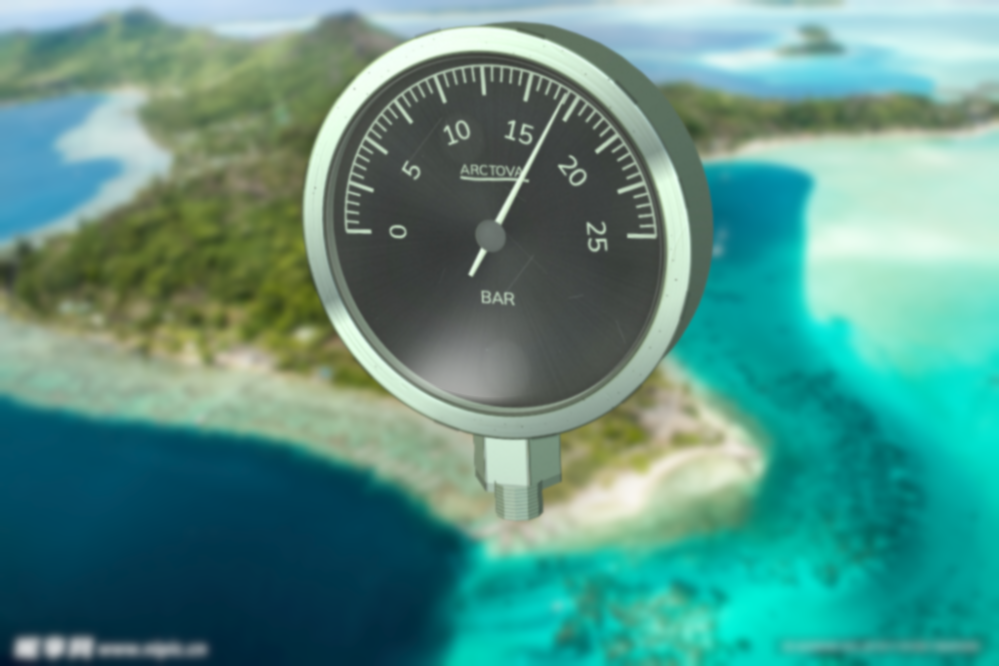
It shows 17 bar
